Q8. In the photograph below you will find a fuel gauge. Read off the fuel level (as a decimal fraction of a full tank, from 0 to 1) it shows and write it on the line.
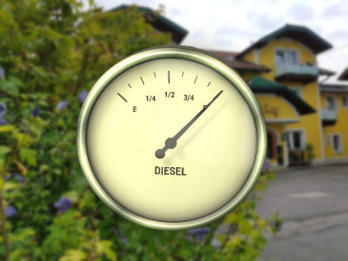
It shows 1
